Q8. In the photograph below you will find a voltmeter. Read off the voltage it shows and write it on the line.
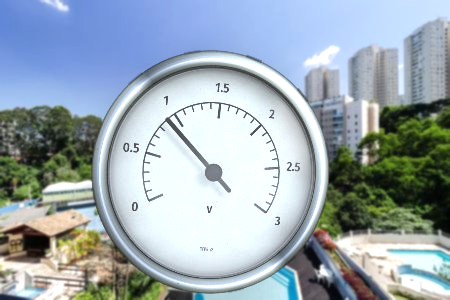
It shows 0.9 V
